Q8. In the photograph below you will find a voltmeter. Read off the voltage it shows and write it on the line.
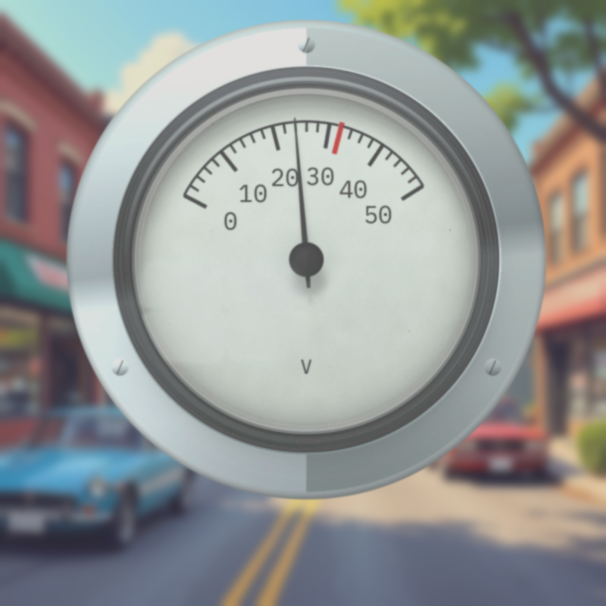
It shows 24 V
